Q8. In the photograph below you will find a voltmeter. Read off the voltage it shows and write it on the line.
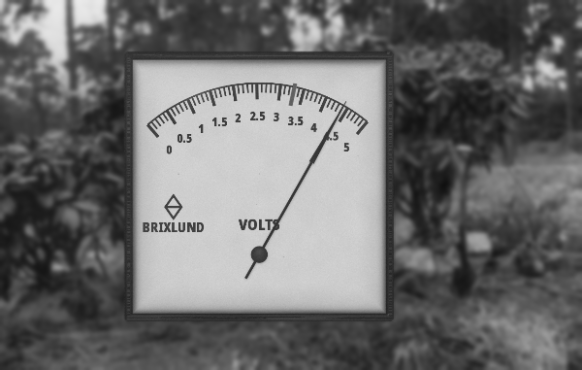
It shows 4.4 V
